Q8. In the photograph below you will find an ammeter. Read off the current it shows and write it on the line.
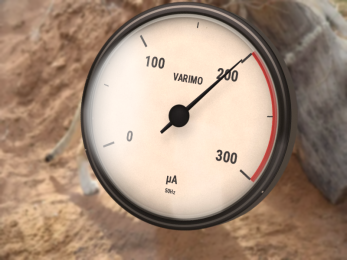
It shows 200 µA
